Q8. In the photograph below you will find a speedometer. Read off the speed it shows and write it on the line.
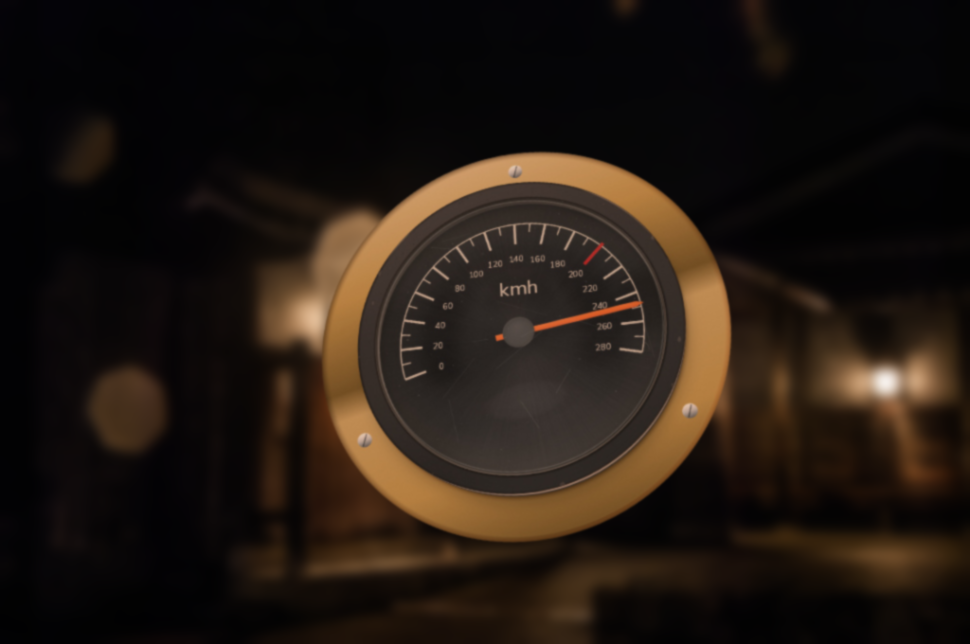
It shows 250 km/h
